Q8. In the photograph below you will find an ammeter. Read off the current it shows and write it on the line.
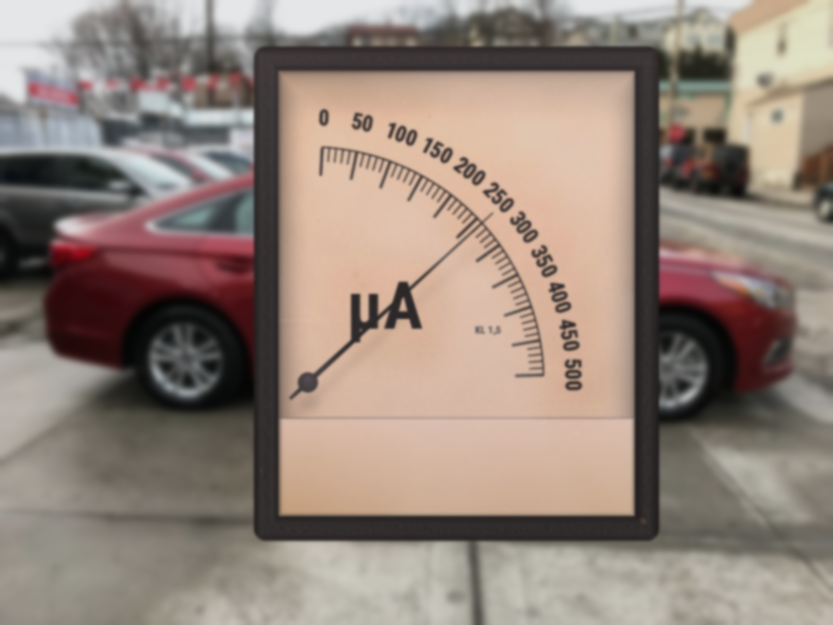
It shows 260 µA
